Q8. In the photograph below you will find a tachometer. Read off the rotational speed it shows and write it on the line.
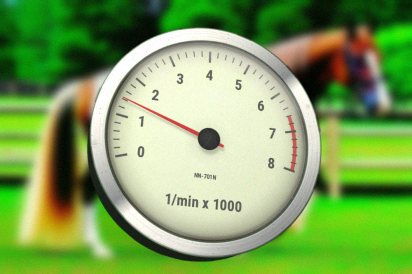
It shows 1400 rpm
